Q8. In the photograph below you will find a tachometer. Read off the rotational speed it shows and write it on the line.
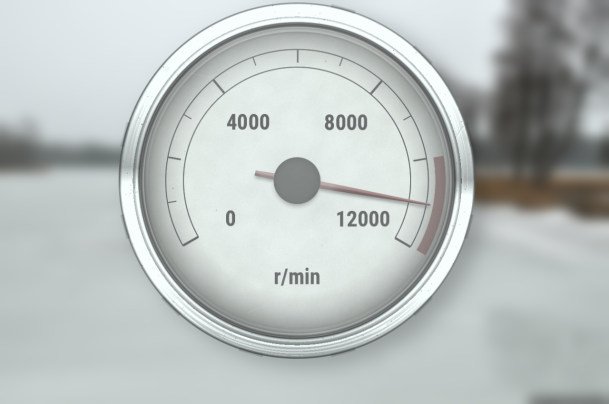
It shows 11000 rpm
